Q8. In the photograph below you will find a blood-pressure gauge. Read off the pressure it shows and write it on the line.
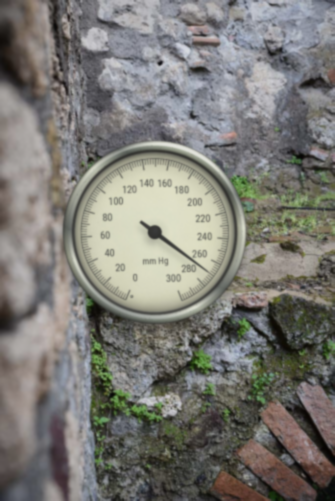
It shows 270 mmHg
